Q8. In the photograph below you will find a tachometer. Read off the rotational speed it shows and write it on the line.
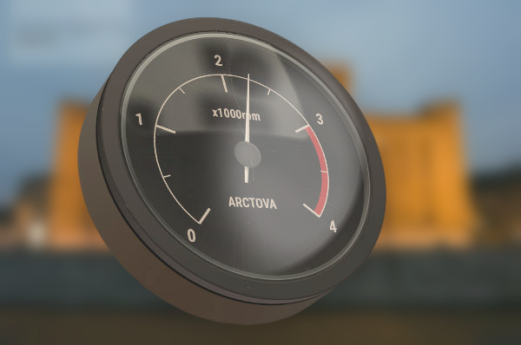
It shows 2250 rpm
